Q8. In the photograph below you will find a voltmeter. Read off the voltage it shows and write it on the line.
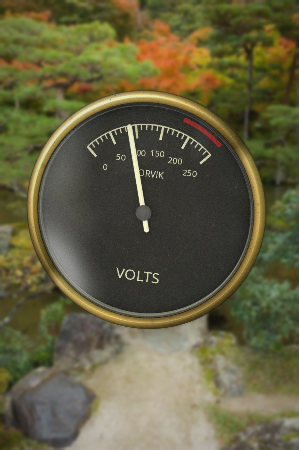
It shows 90 V
